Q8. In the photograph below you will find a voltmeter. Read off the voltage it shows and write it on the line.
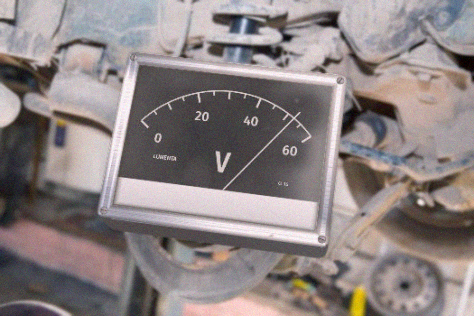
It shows 52.5 V
